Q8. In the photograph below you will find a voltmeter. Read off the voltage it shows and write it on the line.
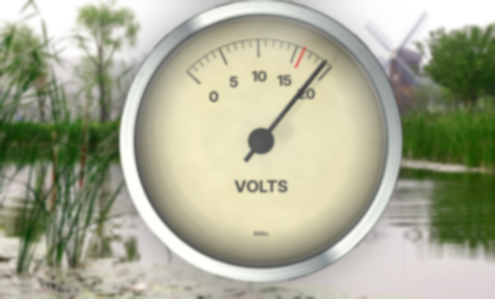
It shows 19 V
